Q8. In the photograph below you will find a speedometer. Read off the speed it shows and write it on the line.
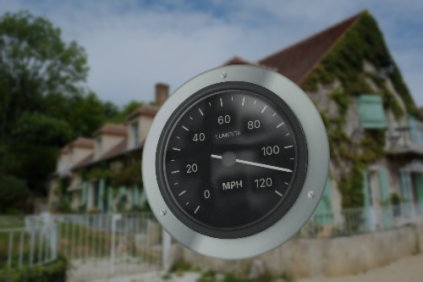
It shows 110 mph
